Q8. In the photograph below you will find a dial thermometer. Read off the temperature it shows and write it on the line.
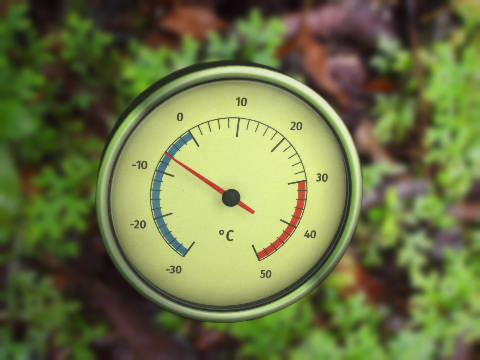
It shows -6 °C
